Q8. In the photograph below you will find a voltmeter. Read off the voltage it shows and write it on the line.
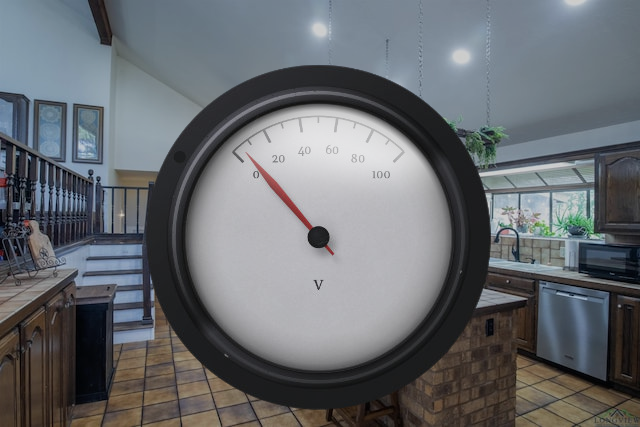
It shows 5 V
